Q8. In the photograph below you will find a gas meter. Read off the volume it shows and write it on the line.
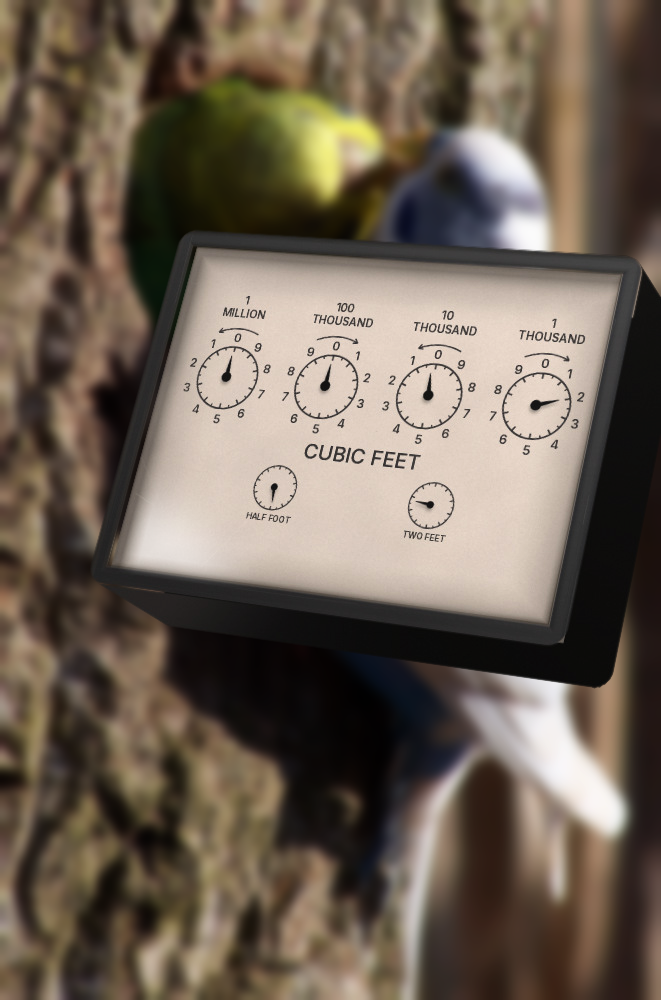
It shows 200 ft³
